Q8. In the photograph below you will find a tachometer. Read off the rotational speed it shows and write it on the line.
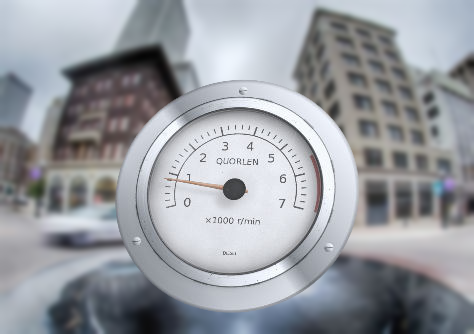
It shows 800 rpm
